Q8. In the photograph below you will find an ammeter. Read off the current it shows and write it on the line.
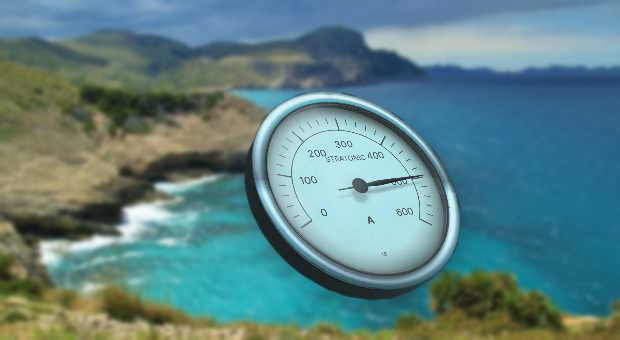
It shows 500 A
